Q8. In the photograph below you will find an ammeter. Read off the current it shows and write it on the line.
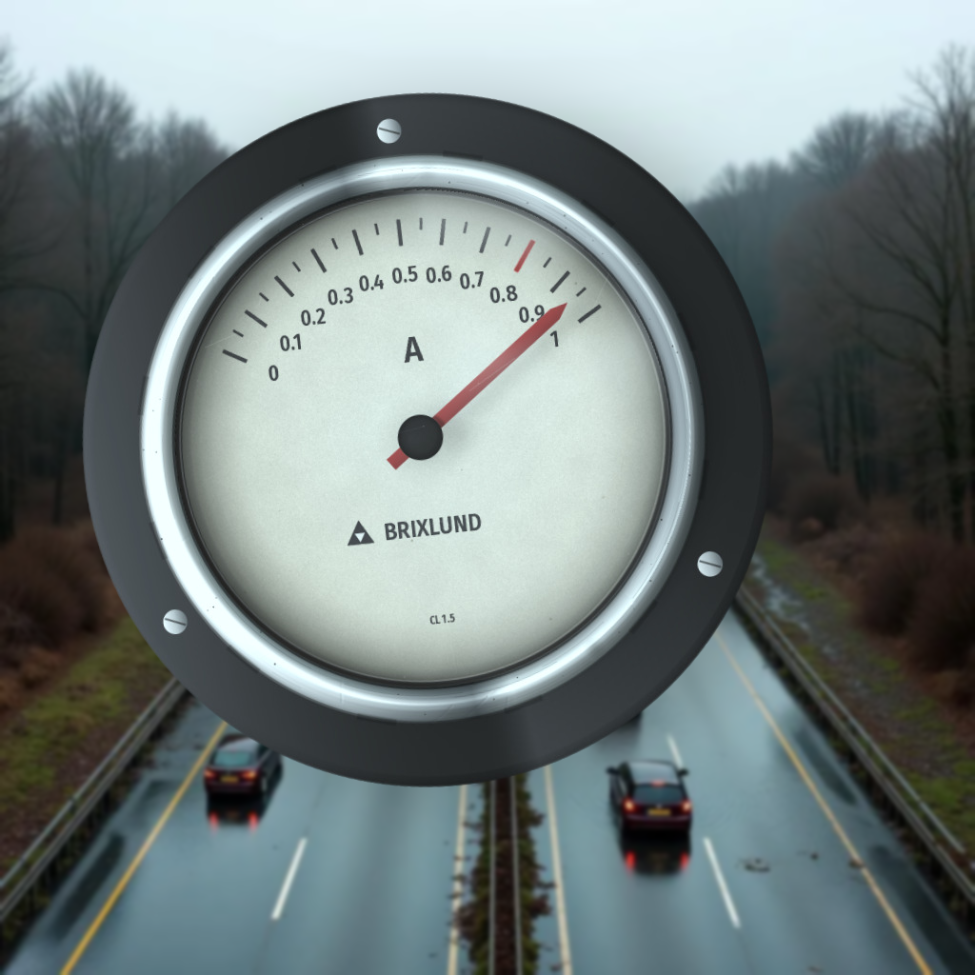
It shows 0.95 A
